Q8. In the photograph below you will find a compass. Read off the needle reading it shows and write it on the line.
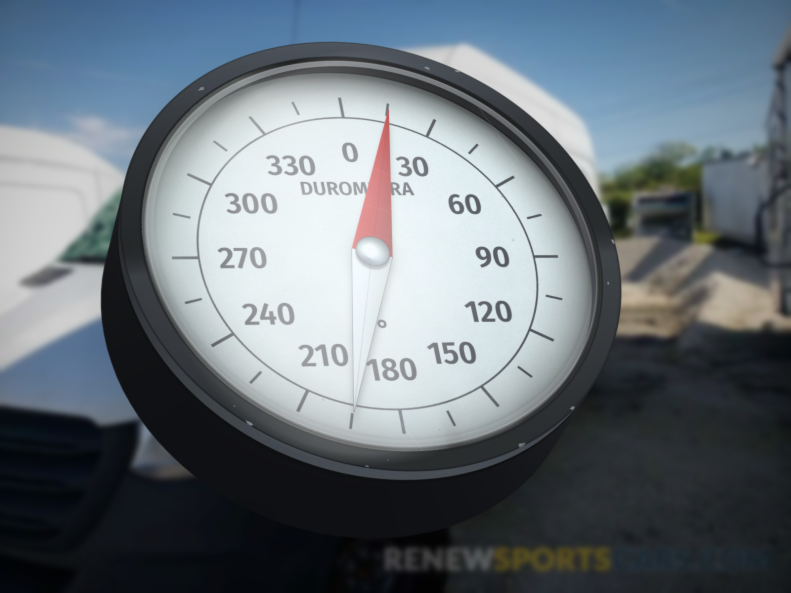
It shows 15 °
